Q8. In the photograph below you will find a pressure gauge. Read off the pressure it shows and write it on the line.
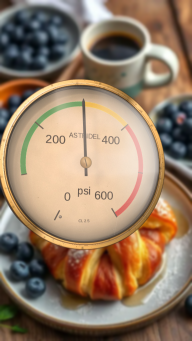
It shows 300 psi
